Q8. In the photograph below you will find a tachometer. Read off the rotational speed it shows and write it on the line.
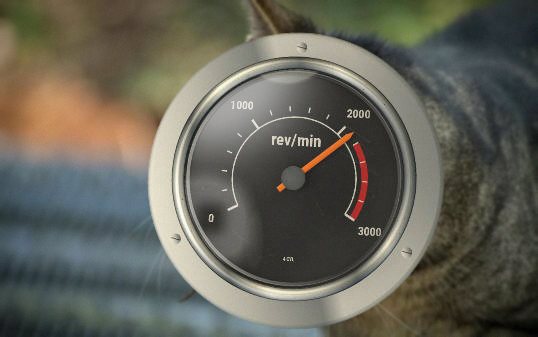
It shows 2100 rpm
